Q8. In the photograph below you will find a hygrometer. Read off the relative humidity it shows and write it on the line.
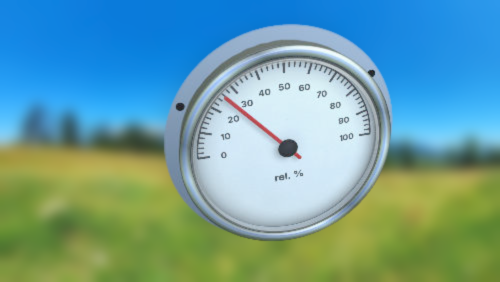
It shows 26 %
